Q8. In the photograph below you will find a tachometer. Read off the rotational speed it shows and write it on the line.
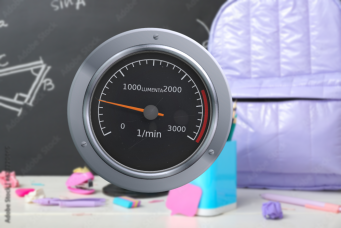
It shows 500 rpm
